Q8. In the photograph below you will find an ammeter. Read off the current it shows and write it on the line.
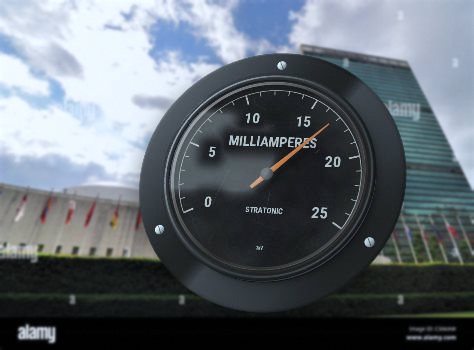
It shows 17 mA
